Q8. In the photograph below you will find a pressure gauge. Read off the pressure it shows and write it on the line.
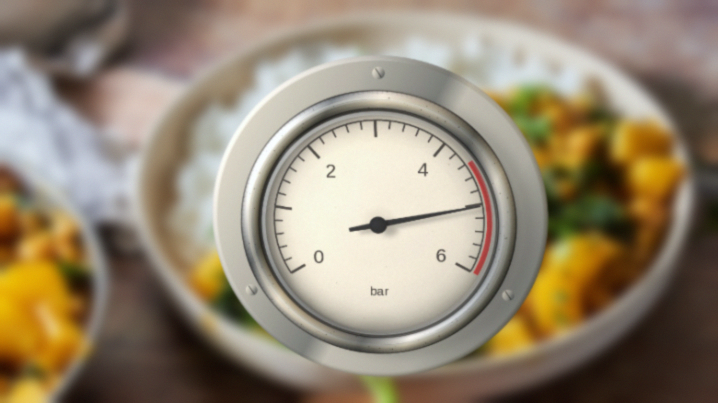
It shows 5 bar
